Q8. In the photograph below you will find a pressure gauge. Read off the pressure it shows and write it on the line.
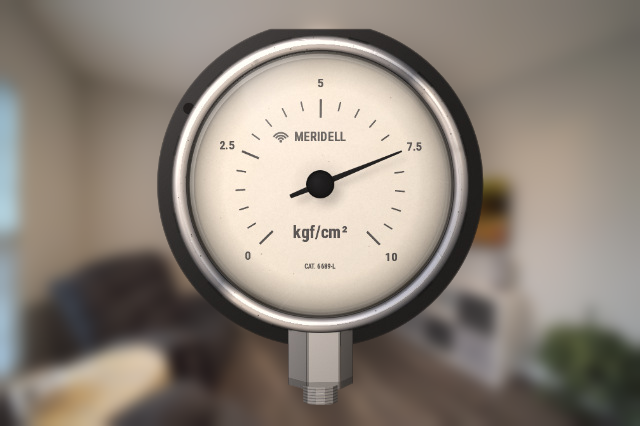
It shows 7.5 kg/cm²
